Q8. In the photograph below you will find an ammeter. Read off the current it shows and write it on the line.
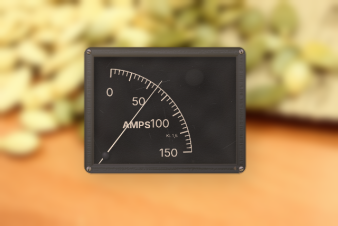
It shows 60 A
